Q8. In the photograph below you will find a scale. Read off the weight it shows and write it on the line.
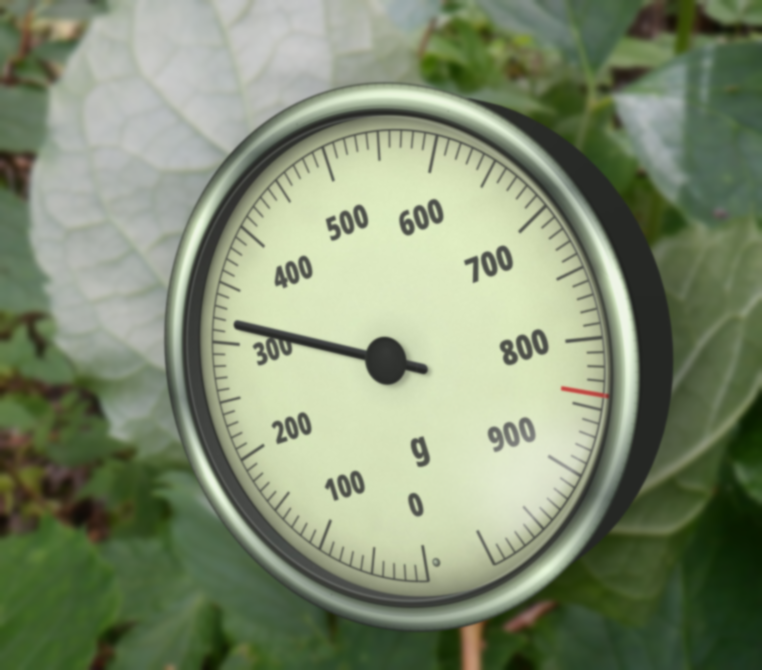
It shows 320 g
